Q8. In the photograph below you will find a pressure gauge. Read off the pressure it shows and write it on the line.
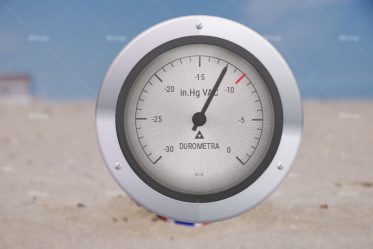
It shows -12 inHg
